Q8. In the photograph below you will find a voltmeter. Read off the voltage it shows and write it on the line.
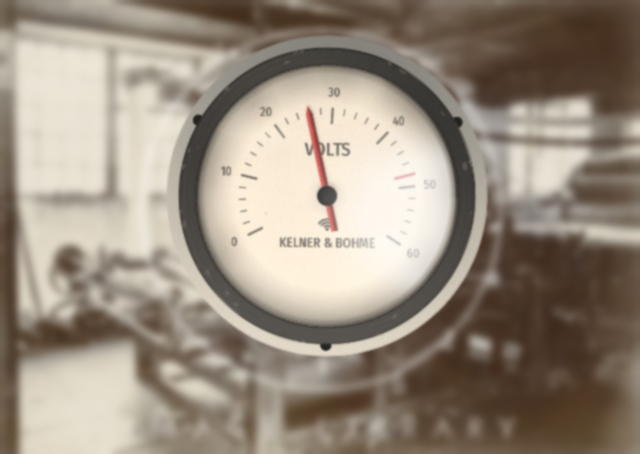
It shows 26 V
